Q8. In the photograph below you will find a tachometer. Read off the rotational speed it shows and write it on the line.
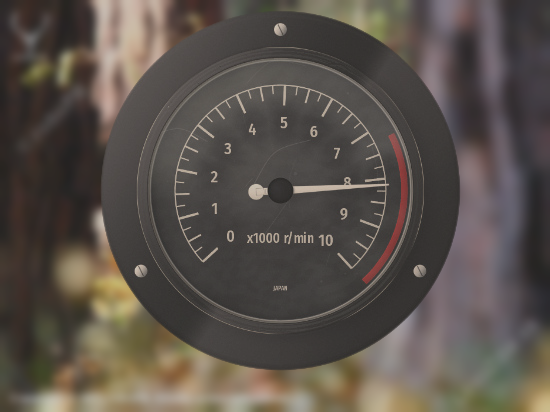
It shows 8125 rpm
